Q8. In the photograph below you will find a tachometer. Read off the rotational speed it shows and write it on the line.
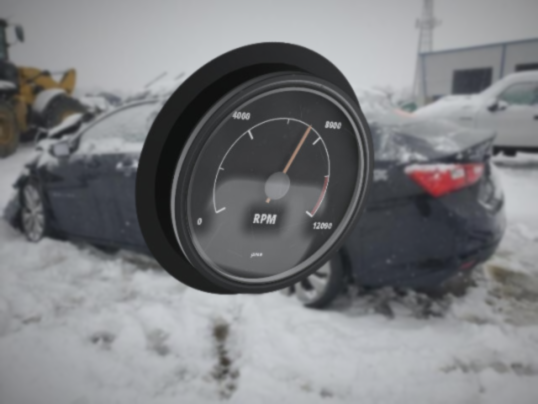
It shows 7000 rpm
